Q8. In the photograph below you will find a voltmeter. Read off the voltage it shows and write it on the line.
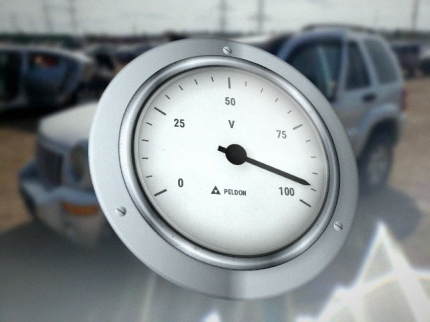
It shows 95 V
